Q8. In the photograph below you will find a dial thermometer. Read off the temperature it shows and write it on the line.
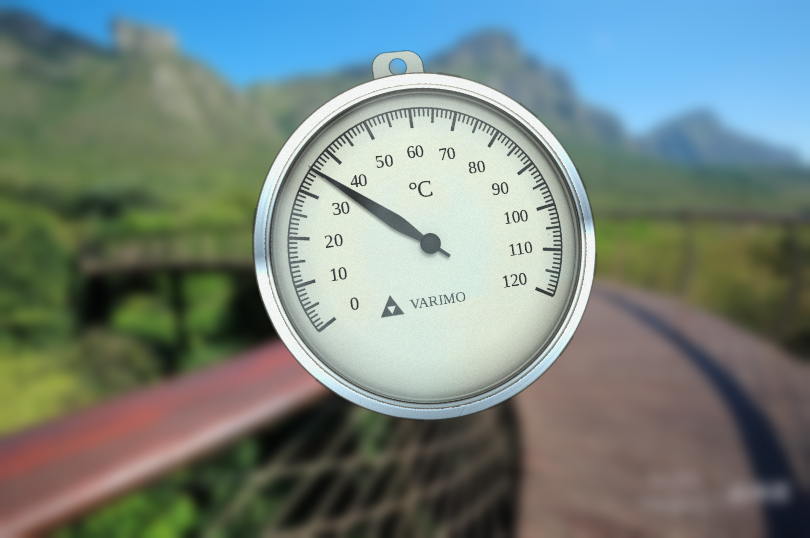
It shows 35 °C
